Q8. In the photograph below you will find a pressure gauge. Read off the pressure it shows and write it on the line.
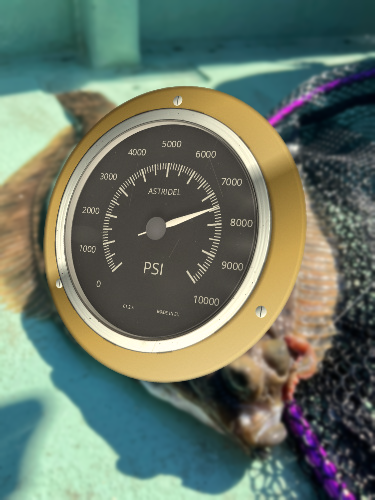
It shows 7500 psi
